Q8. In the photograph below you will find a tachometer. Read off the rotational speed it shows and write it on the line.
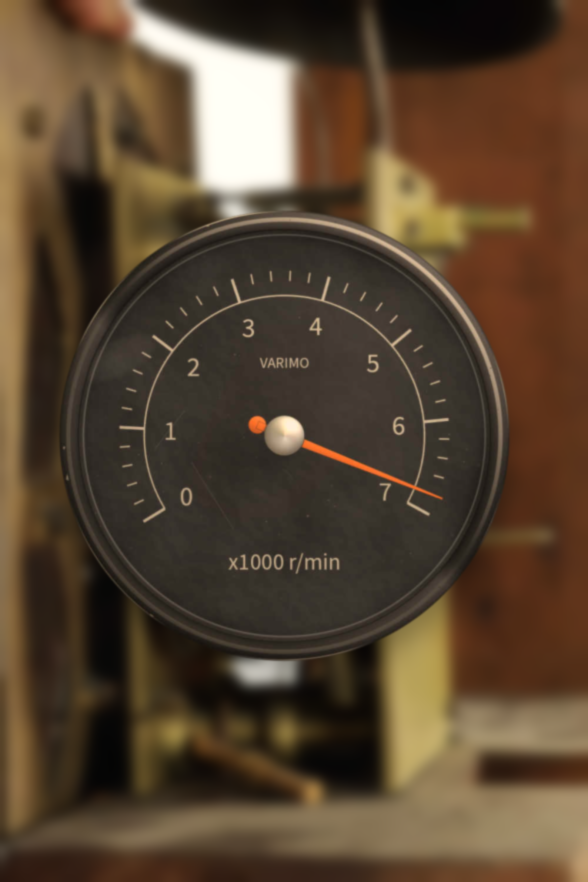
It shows 6800 rpm
